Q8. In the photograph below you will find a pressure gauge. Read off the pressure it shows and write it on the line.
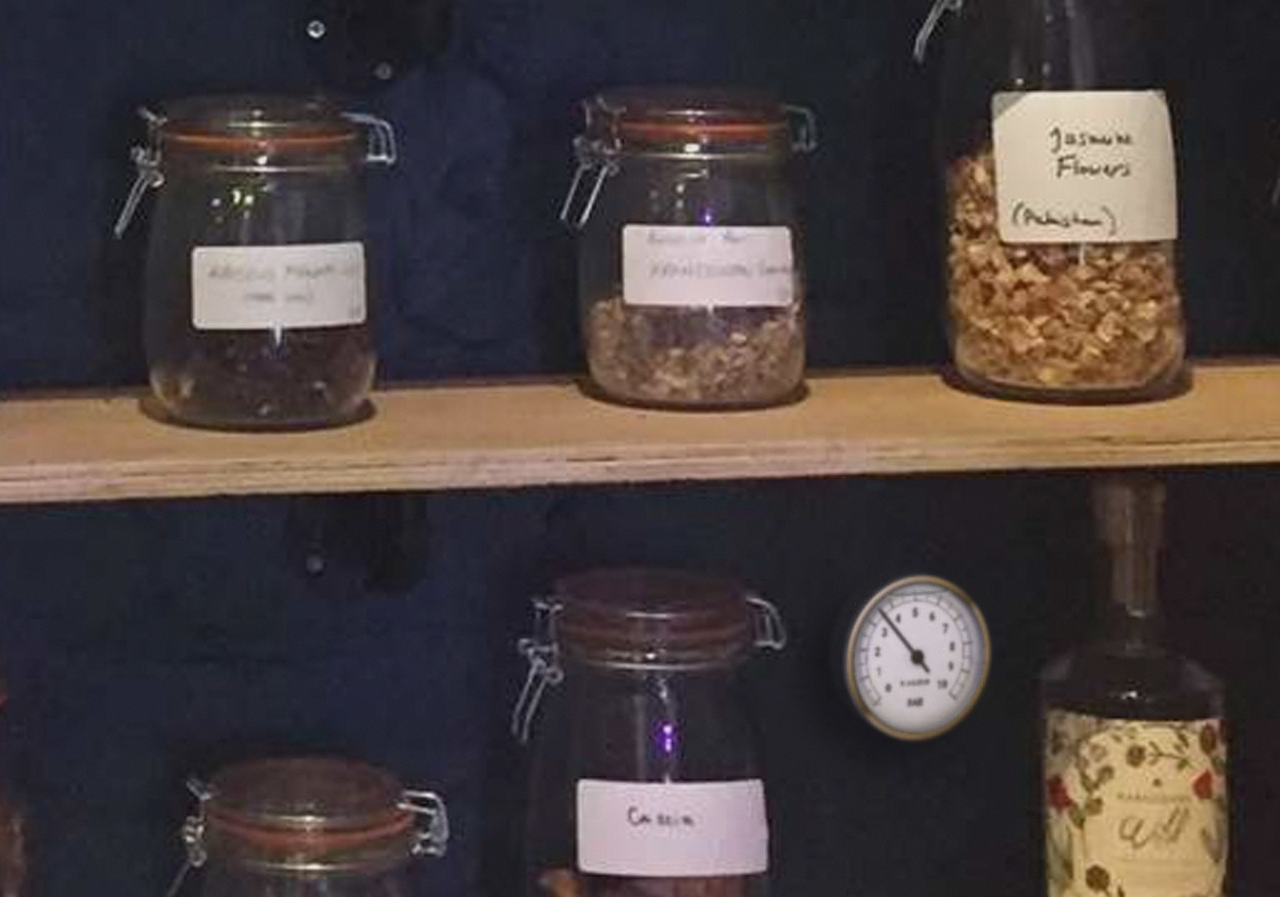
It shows 3.5 bar
